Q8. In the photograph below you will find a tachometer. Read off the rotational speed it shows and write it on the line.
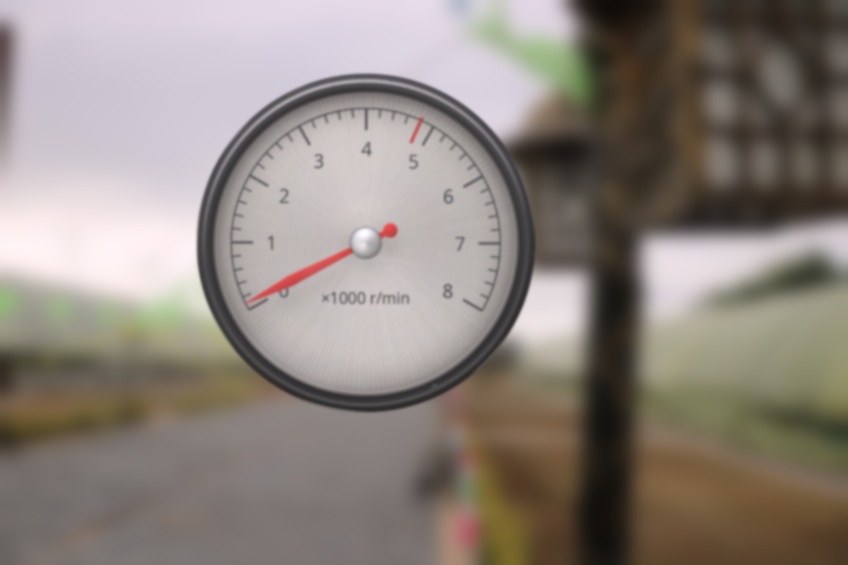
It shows 100 rpm
